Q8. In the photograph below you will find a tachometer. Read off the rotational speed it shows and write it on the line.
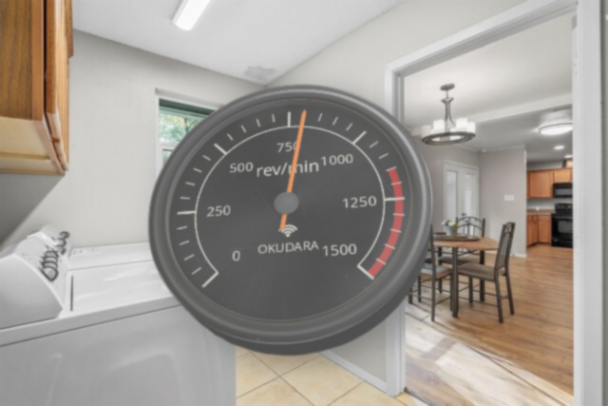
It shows 800 rpm
